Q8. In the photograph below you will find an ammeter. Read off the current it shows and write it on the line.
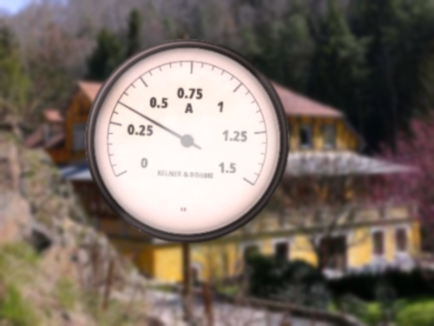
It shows 0.35 A
